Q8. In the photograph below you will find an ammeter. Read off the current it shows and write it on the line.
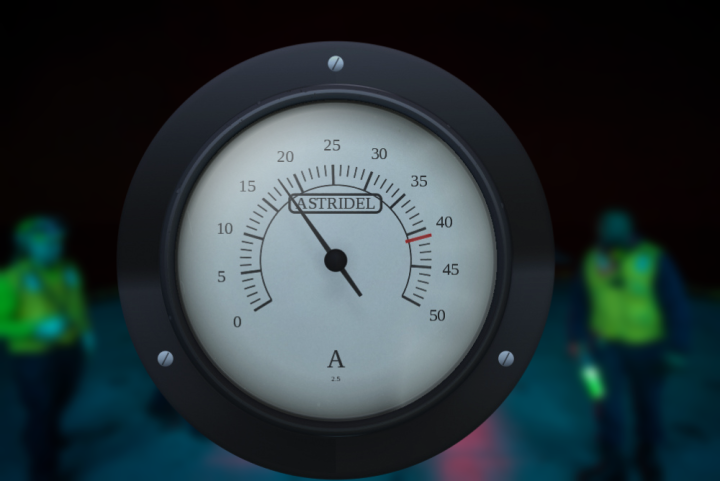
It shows 18 A
